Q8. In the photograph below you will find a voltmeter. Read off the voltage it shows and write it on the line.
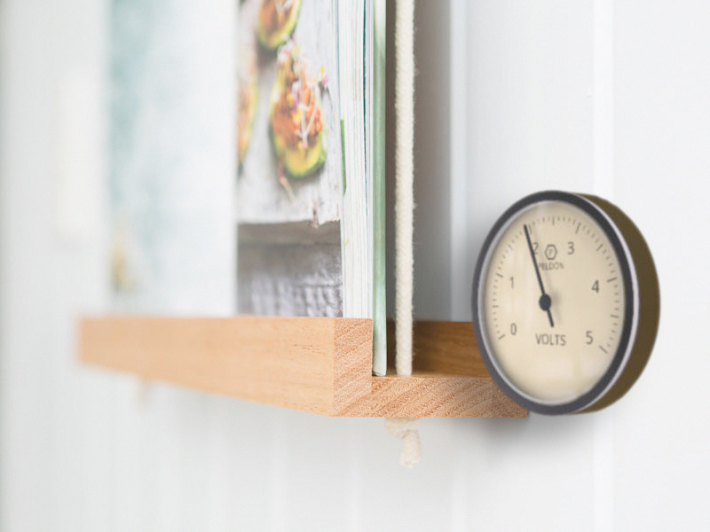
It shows 2 V
